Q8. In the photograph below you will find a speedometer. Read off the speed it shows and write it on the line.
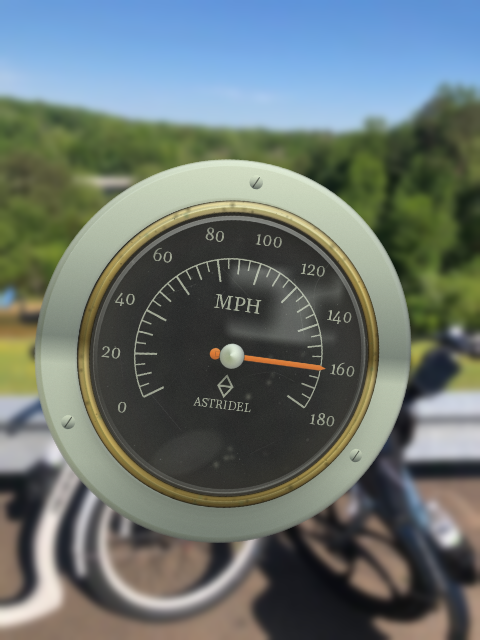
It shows 160 mph
